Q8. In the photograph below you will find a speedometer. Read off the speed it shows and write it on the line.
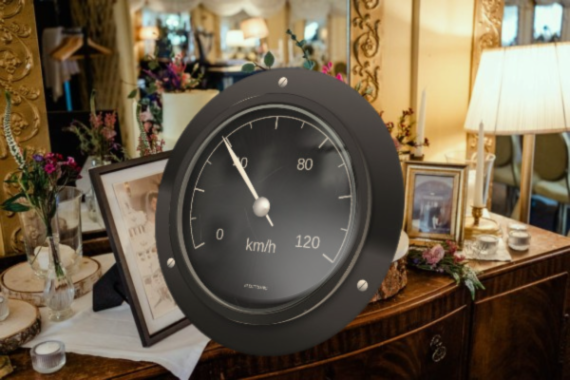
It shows 40 km/h
